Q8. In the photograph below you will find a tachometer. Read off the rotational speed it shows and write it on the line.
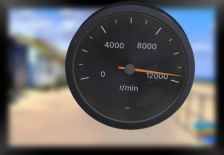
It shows 11500 rpm
